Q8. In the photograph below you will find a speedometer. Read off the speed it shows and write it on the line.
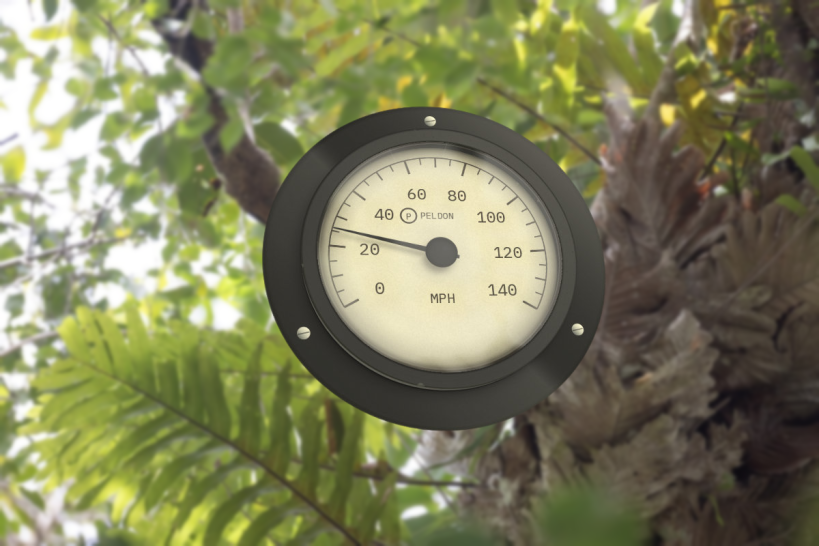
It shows 25 mph
